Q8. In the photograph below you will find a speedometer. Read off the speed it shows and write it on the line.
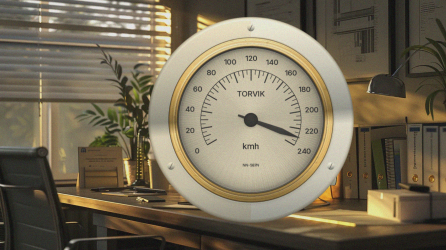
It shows 230 km/h
